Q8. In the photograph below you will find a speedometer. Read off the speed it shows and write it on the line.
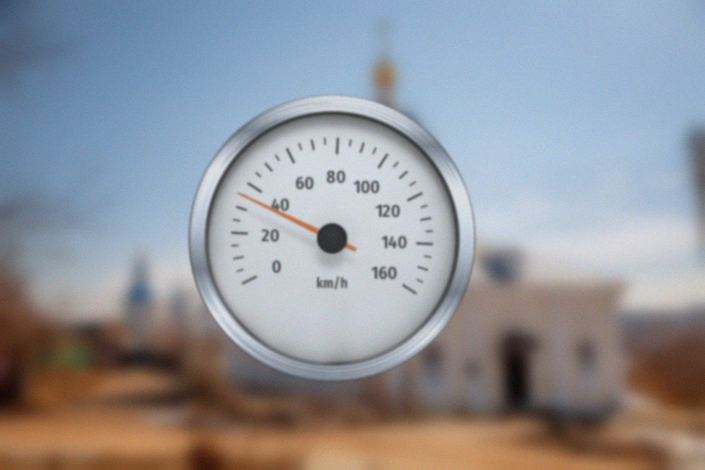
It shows 35 km/h
